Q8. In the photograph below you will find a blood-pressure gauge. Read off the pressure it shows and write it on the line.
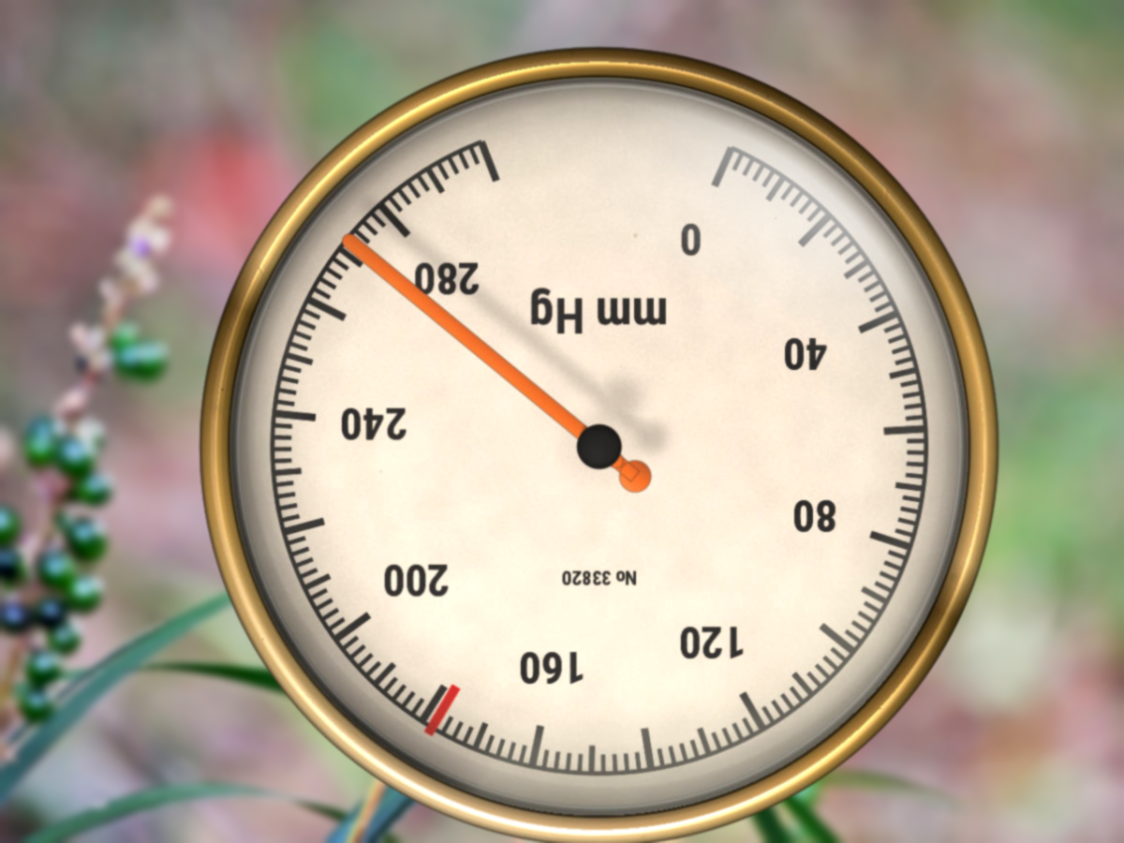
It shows 272 mmHg
